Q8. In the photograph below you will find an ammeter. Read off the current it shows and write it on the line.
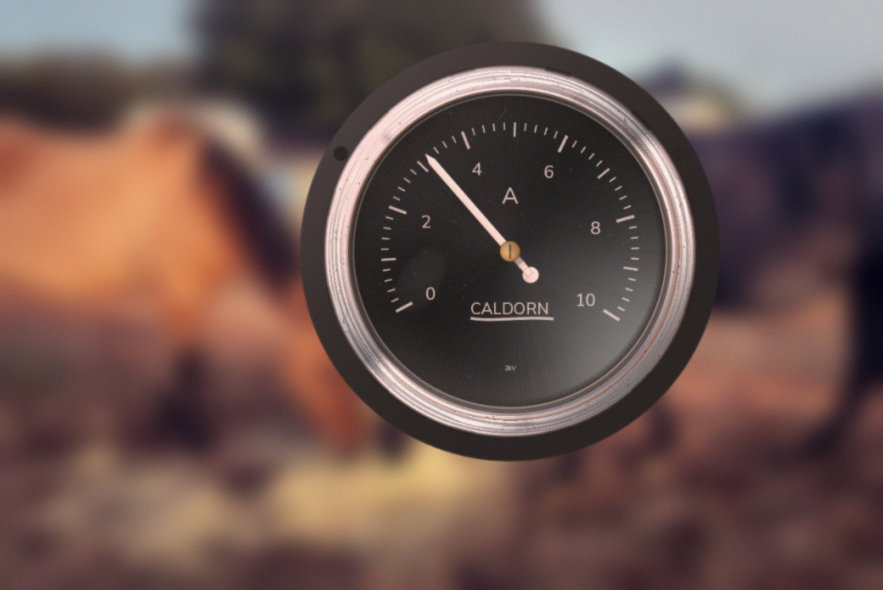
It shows 3.2 A
